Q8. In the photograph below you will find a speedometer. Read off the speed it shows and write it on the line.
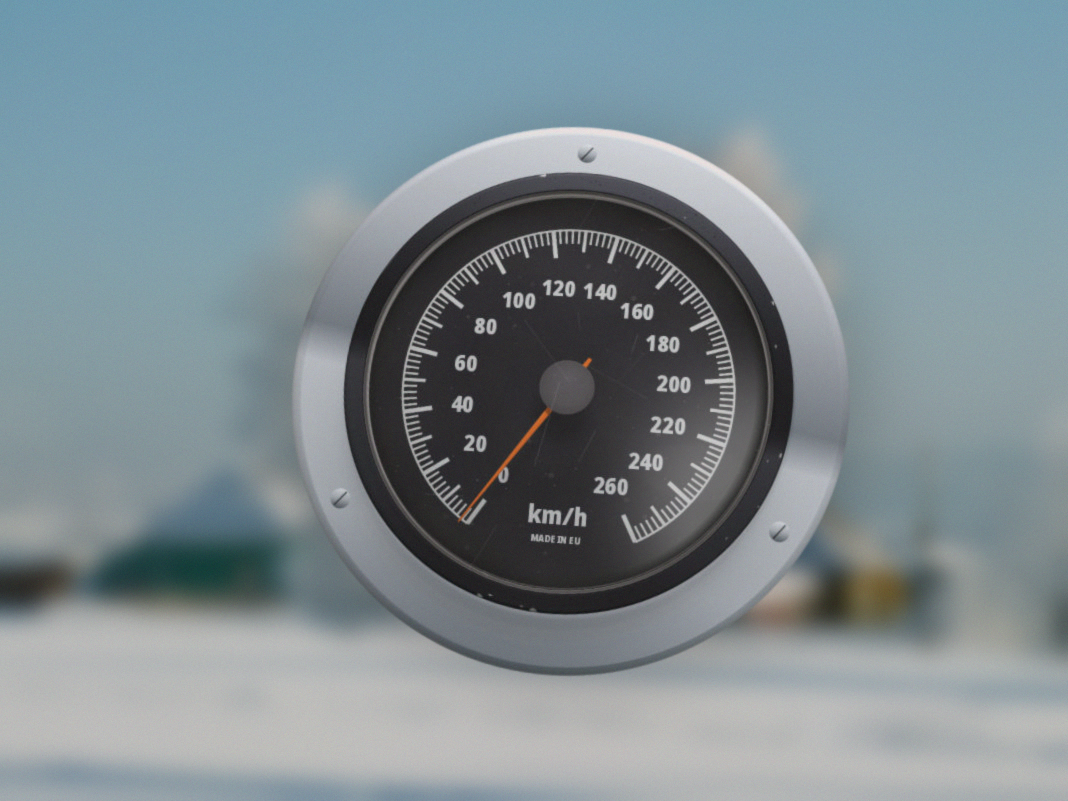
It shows 2 km/h
